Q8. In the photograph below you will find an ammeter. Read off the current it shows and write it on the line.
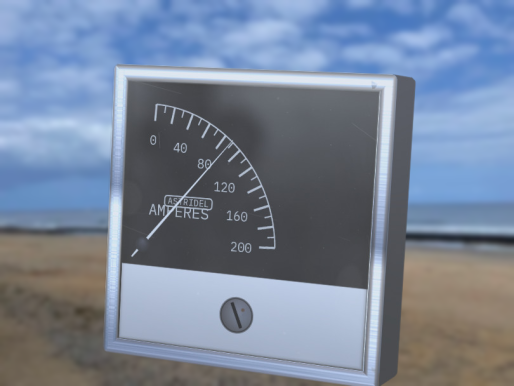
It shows 90 A
